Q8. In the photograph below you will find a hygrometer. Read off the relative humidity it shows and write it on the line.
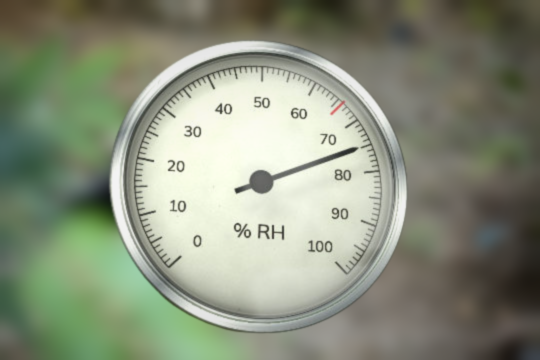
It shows 75 %
